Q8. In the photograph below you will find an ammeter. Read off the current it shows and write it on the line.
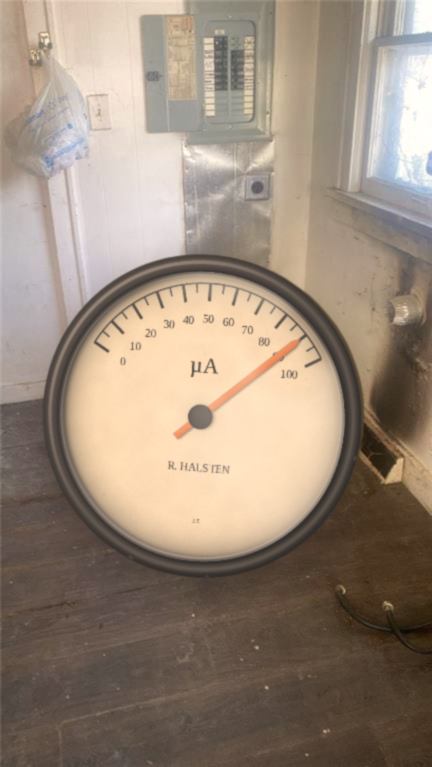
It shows 90 µA
